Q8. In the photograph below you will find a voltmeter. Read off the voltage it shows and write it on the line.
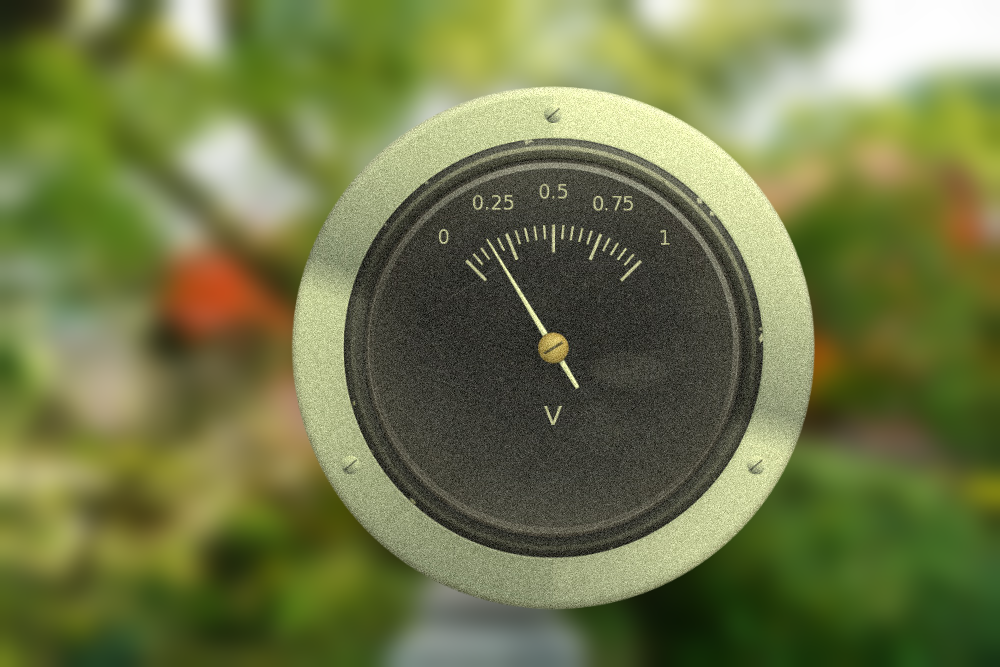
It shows 0.15 V
